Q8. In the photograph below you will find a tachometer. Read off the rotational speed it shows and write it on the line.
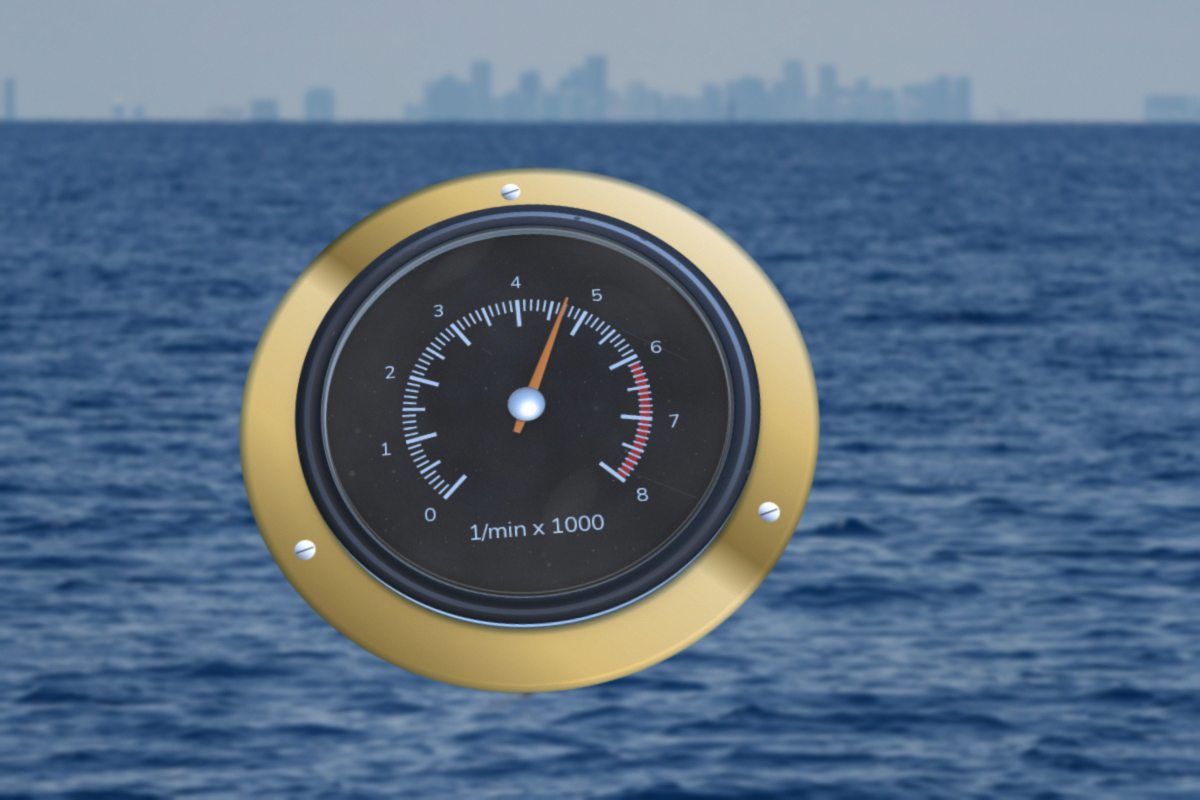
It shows 4700 rpm
